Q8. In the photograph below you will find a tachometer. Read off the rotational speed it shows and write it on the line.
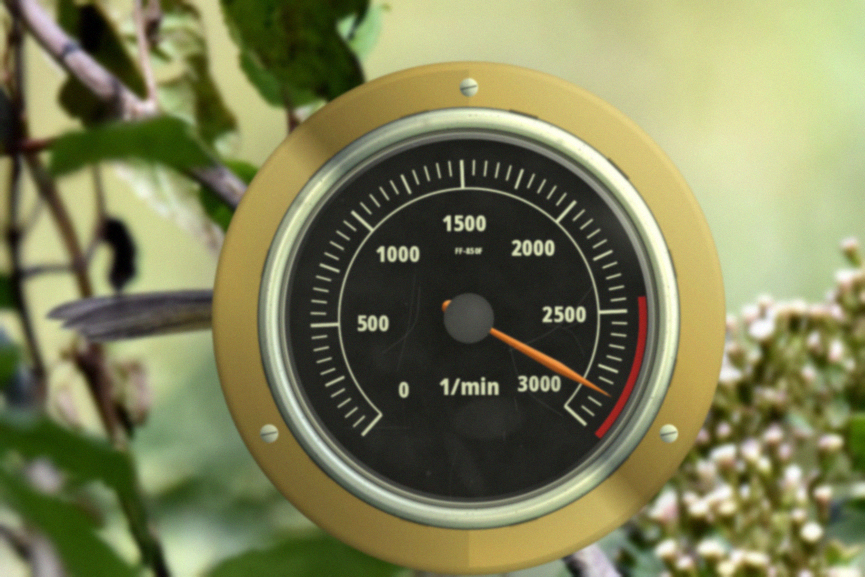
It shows 2850 rpm
